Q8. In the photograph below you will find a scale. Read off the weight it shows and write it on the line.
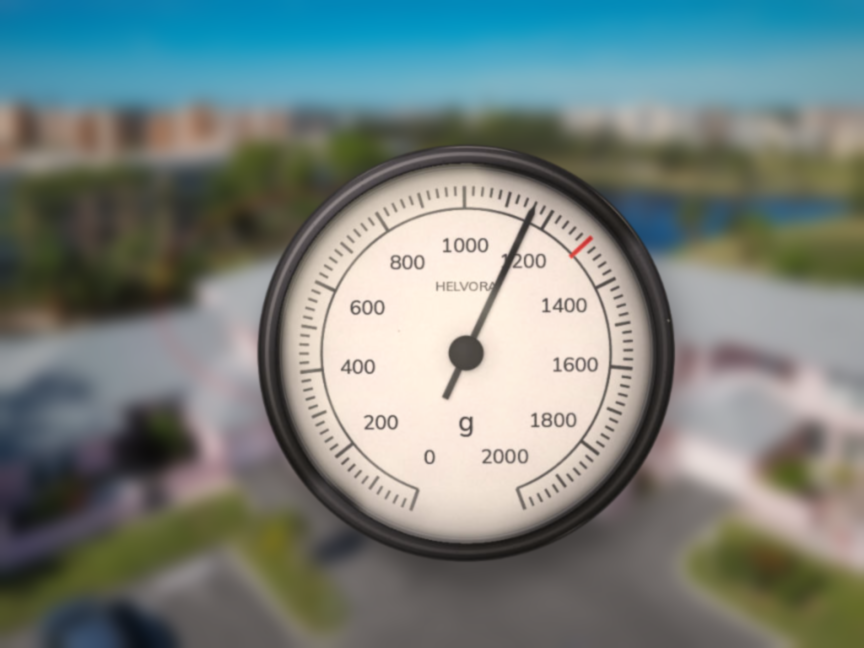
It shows 1160 g
